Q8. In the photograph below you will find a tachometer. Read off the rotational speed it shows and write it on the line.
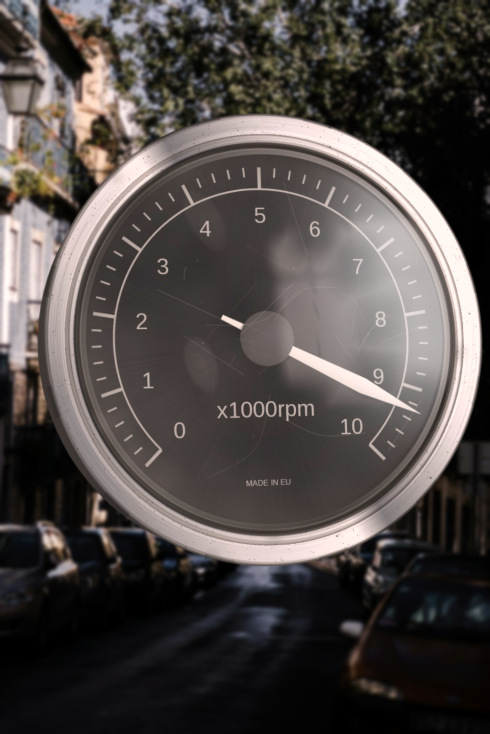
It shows 9300 rpm
